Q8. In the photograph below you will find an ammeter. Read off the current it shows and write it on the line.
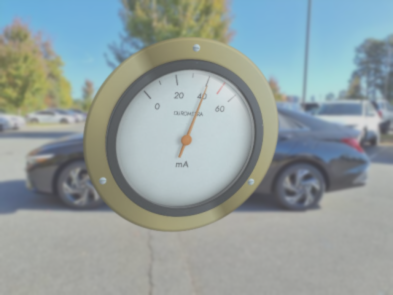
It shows 40 mA
